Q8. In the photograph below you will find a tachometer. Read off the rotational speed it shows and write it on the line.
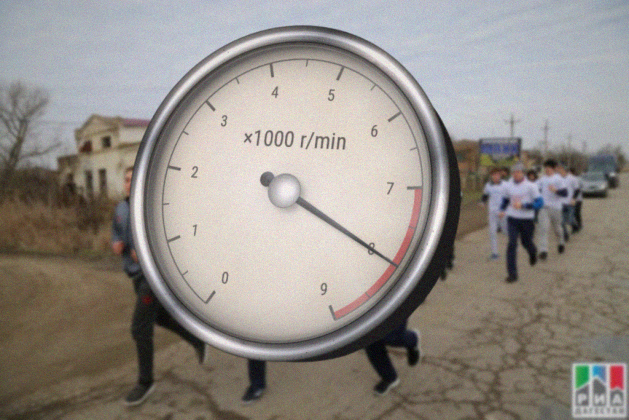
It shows 8000 rpm
